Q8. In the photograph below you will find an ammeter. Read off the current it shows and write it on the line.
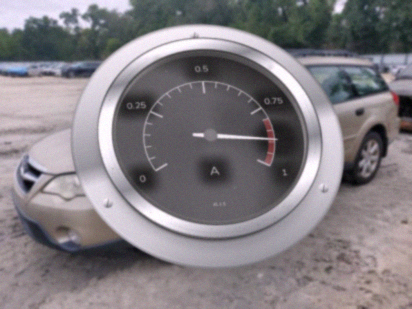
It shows 0.9 A
